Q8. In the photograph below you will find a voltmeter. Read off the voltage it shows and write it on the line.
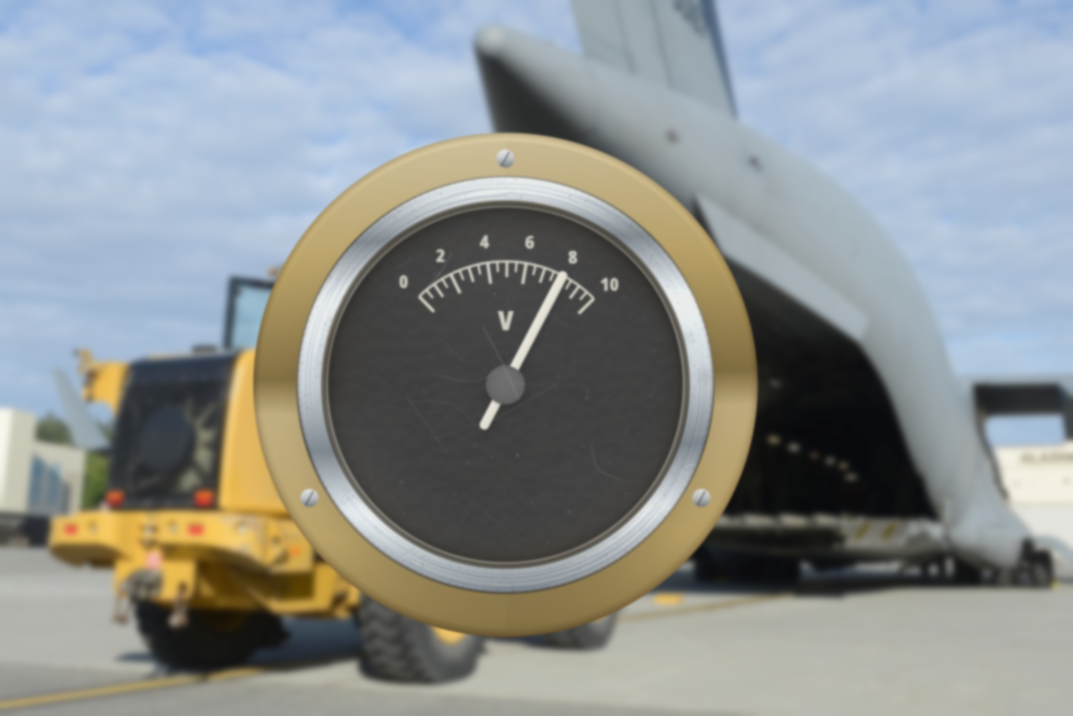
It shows 8 V
